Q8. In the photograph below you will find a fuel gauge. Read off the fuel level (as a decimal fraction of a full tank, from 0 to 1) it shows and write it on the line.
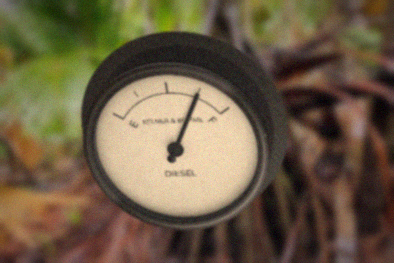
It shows 0.75
